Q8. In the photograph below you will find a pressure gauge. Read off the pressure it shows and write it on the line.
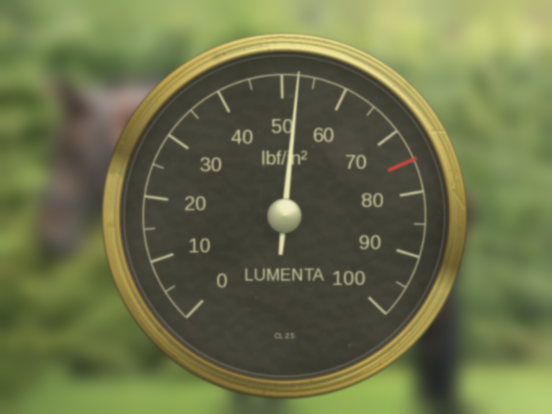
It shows 52.5 psi
